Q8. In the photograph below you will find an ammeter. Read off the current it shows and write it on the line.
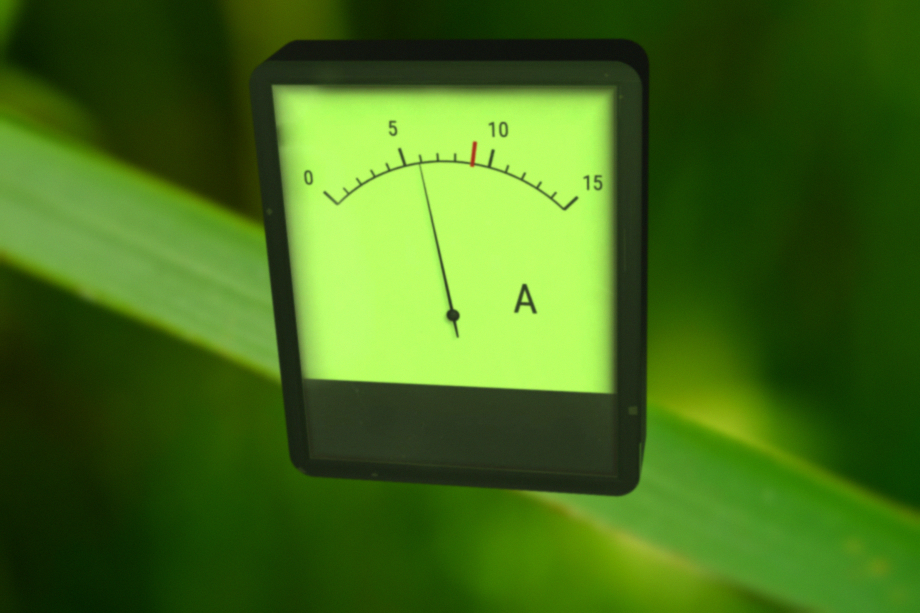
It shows 6 A
